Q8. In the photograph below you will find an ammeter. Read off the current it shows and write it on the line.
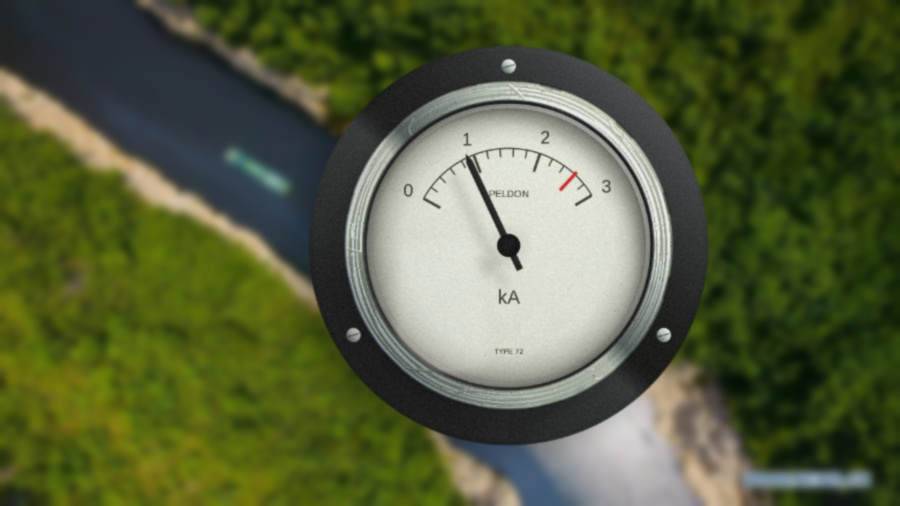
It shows 0.9 kA
